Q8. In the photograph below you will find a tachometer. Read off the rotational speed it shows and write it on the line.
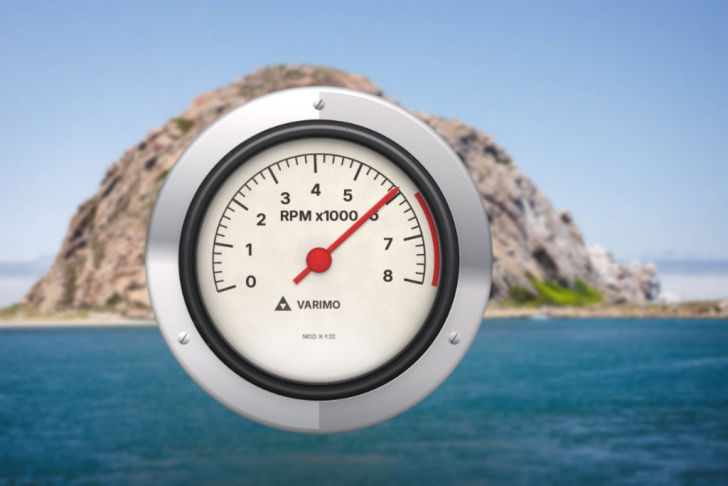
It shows 5900 rpm
